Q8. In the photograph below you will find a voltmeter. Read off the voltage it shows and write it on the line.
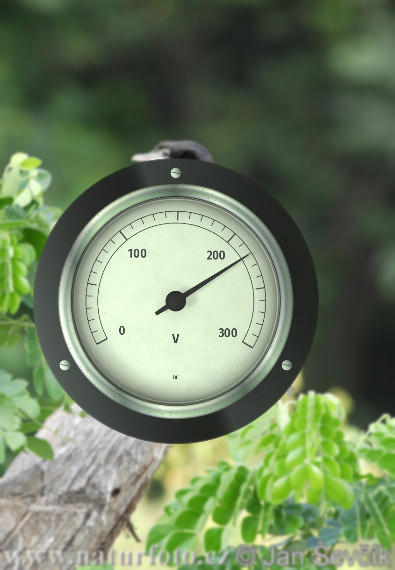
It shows 220 V
